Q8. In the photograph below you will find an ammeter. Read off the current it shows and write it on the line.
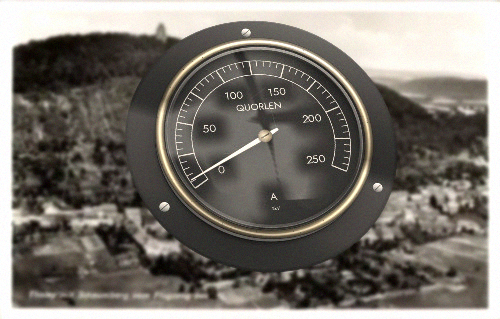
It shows 5 A
